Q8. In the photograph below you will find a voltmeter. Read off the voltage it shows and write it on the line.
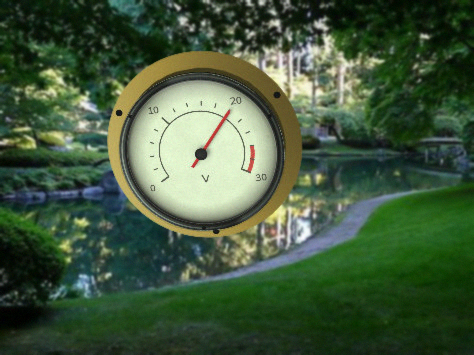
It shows 20 V
